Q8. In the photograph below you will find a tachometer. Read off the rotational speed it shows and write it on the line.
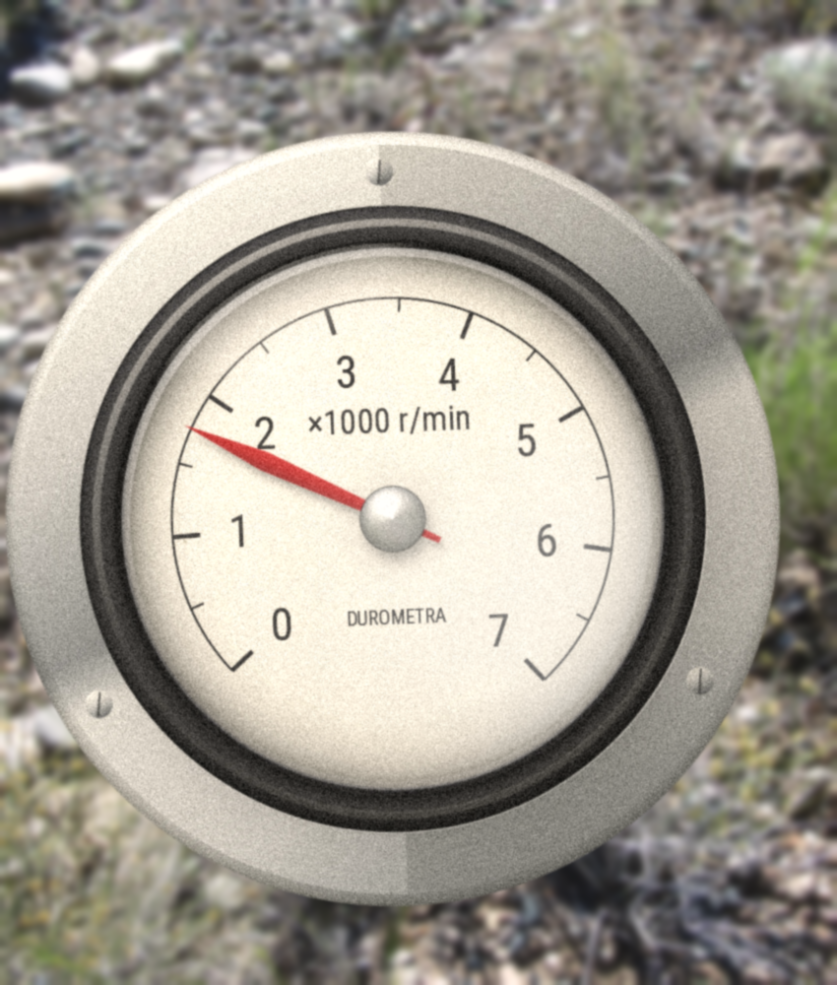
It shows 1750 rpm
